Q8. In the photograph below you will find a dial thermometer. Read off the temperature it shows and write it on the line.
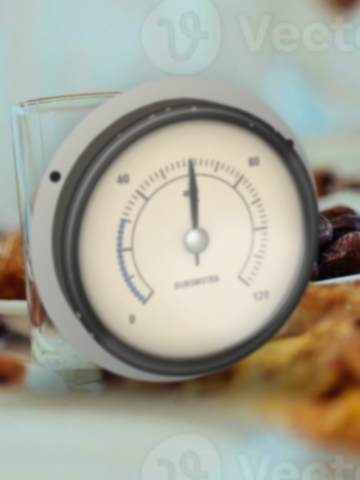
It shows 60 °C
